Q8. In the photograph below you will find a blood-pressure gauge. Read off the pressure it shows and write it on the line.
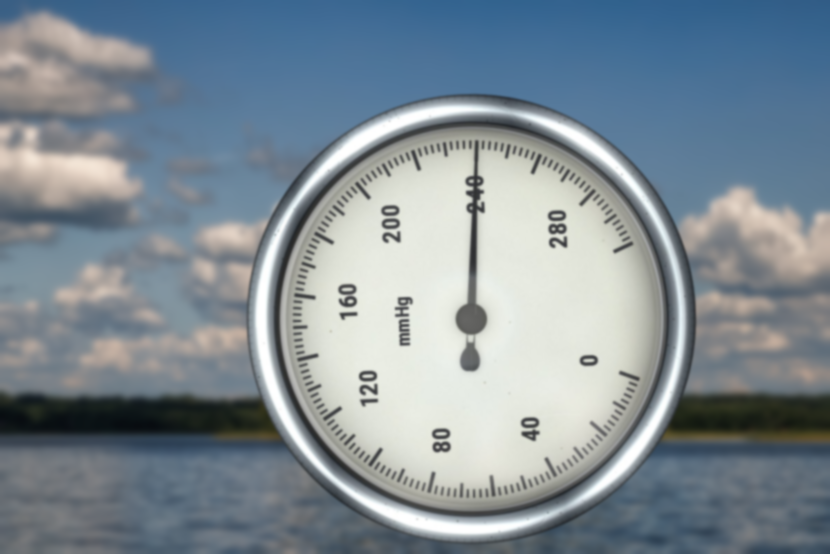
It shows 240 mmHg
